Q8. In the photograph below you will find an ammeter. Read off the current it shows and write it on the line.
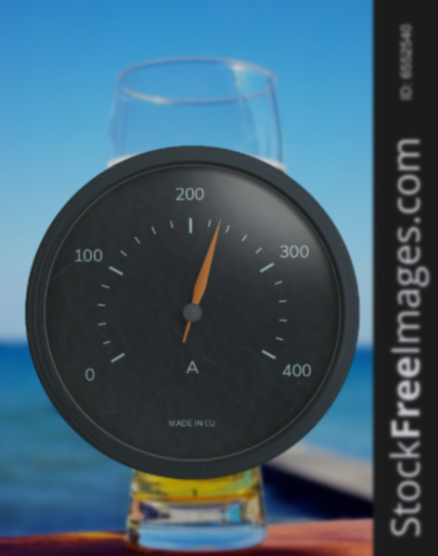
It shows 230 A
